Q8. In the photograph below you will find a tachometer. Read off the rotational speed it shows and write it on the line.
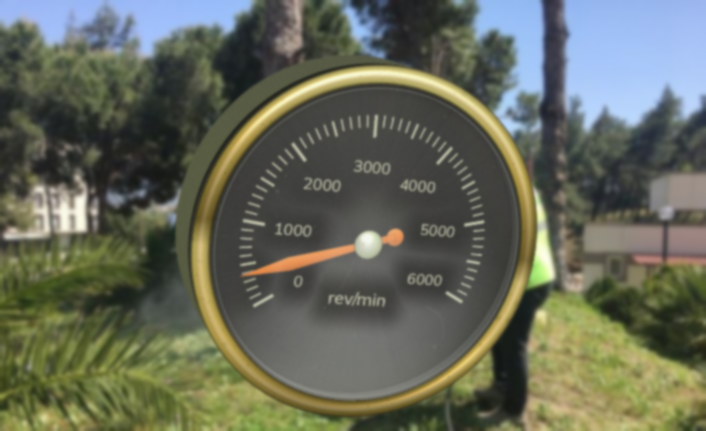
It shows 400 rpm
